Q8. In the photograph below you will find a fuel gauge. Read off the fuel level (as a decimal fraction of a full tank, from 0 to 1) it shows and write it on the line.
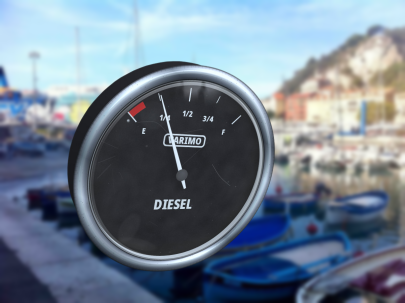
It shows 0.25
